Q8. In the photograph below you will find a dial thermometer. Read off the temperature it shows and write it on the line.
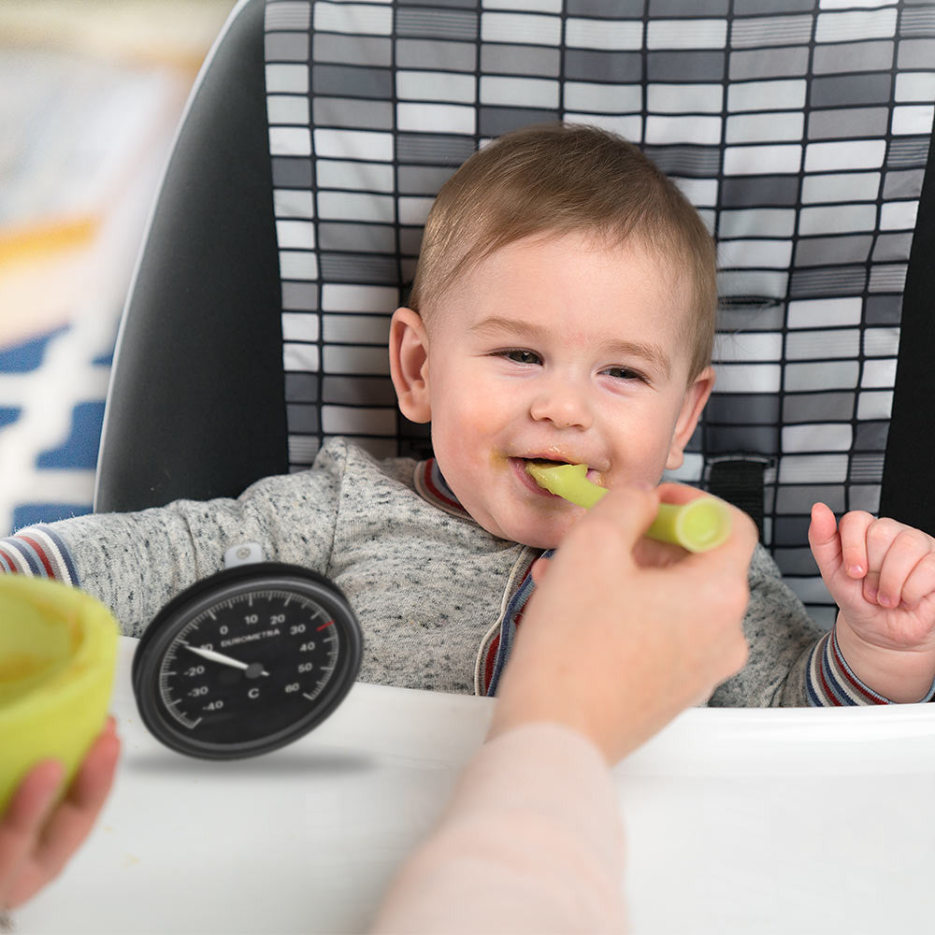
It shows -10 °C
